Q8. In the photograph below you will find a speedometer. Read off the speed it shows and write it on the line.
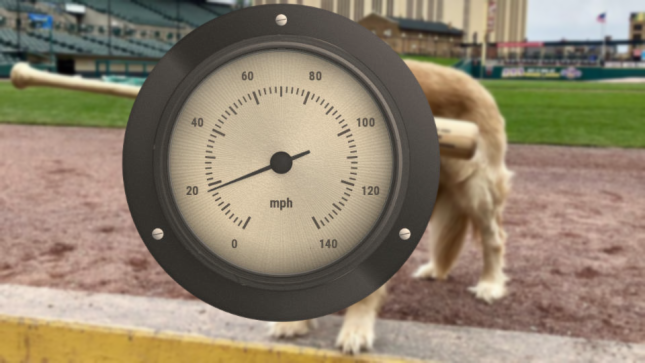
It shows 18 mph
